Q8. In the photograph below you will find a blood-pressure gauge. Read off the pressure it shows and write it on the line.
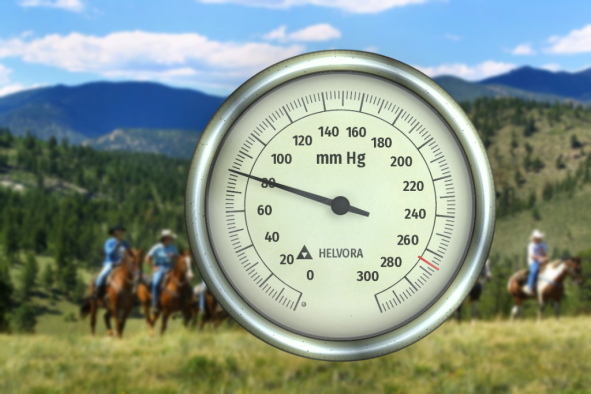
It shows 80 mmHg
